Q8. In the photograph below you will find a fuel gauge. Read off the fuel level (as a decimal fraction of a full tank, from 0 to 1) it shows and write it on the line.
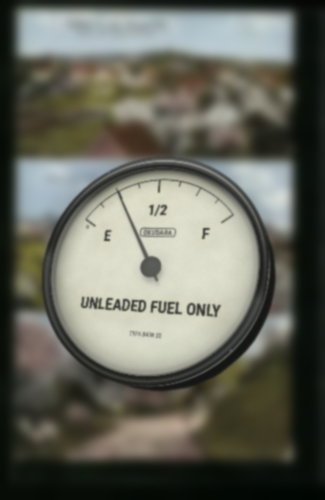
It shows 0.25
